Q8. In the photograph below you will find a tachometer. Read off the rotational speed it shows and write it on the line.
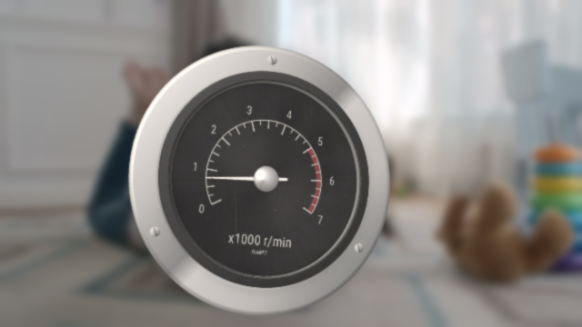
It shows 750 rpm
